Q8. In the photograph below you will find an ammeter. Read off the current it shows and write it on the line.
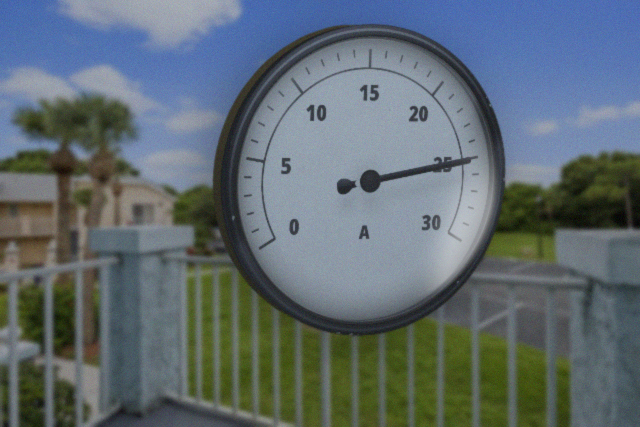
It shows 25 A
